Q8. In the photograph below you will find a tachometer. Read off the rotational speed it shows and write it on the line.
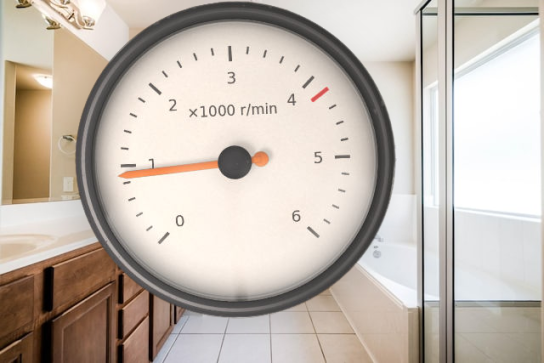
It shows 900 rpm
